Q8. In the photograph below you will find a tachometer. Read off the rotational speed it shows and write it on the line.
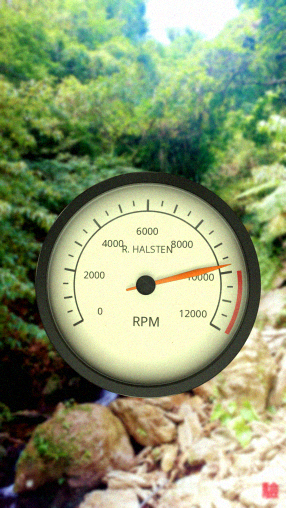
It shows 9750 rpm
